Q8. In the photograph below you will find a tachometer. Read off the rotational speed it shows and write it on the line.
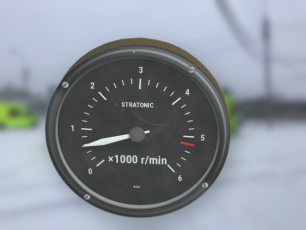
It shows 600 rpm
